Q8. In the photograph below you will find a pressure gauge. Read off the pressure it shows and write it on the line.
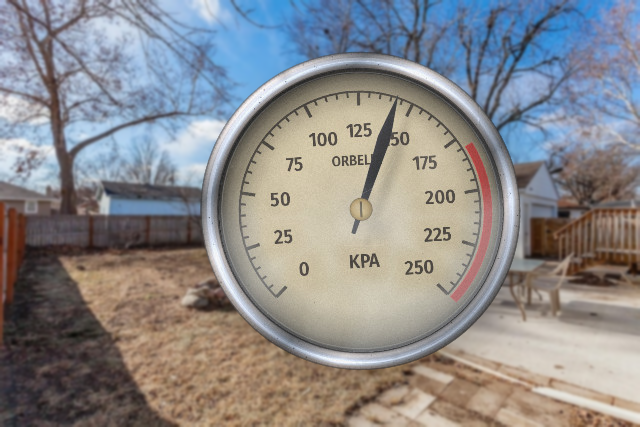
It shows 142.5 kPa
